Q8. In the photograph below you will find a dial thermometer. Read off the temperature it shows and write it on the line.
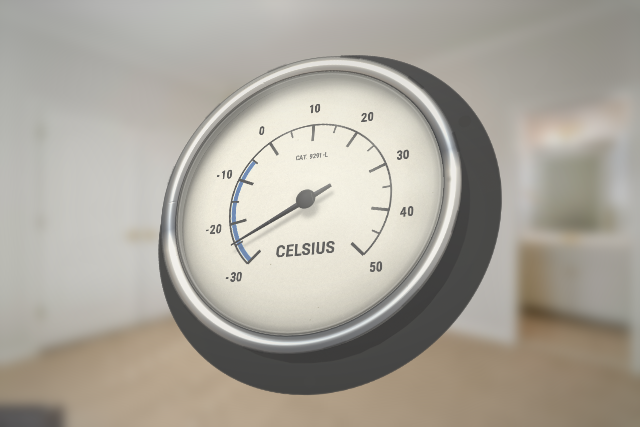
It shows -25 °C
